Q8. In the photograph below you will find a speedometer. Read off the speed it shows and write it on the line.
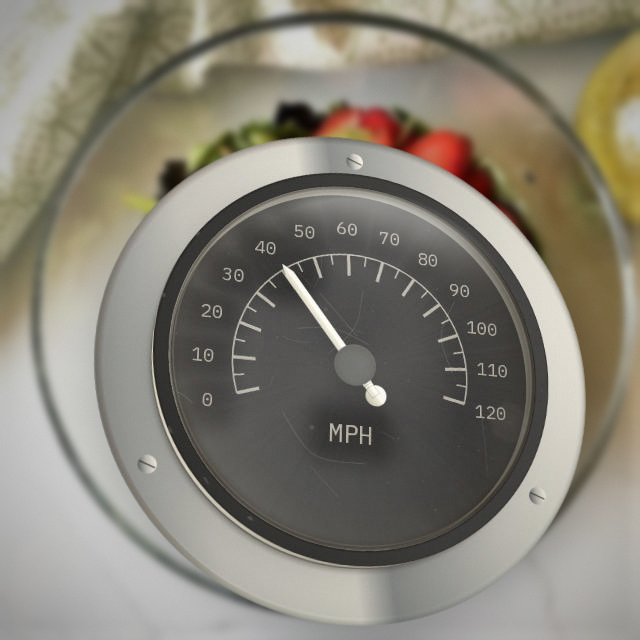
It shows 40 mph
